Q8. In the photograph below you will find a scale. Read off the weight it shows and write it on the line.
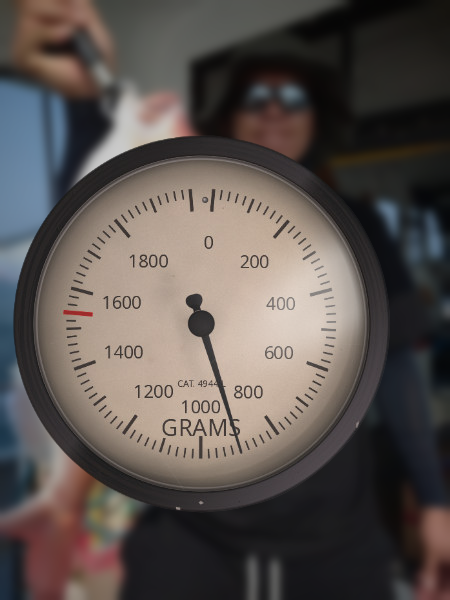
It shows 900 g
